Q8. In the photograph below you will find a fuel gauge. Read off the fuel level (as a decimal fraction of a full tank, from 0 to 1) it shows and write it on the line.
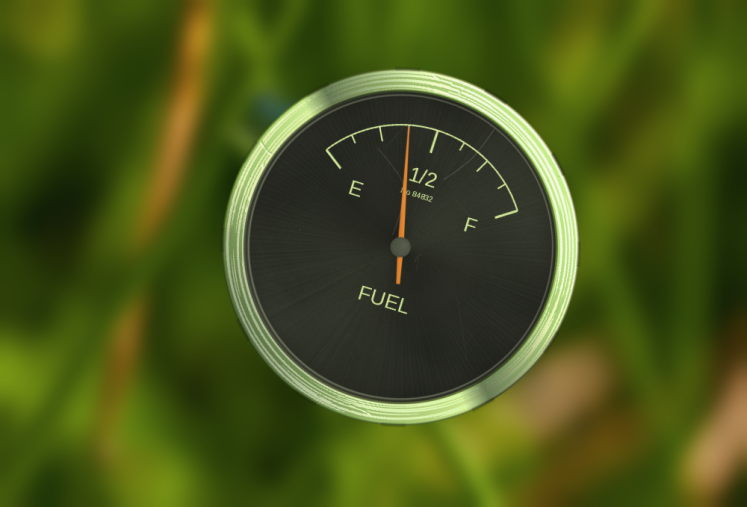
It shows 0.375
